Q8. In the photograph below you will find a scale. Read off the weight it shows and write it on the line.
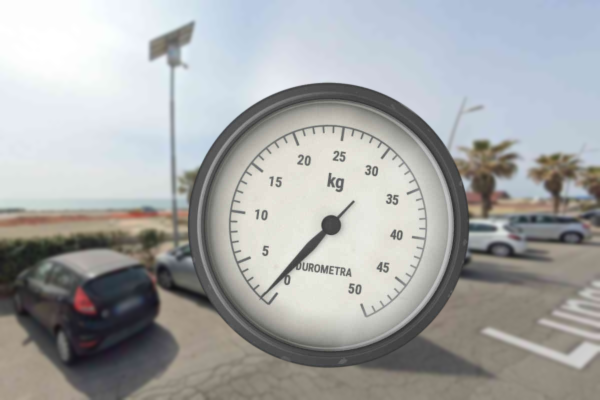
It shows 1 kg
